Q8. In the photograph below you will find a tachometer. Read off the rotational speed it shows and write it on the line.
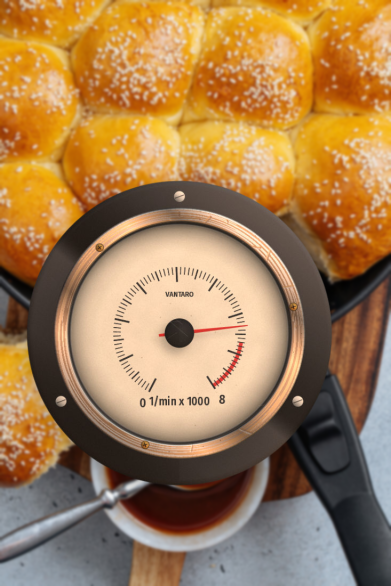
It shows 6300 rpm
